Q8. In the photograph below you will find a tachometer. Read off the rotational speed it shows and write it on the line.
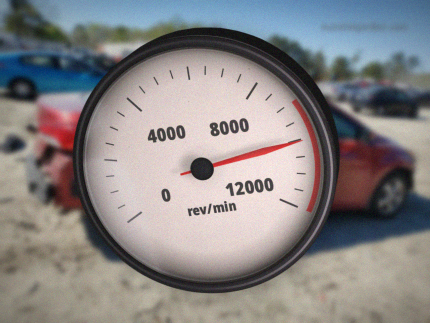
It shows 10000 rpm
